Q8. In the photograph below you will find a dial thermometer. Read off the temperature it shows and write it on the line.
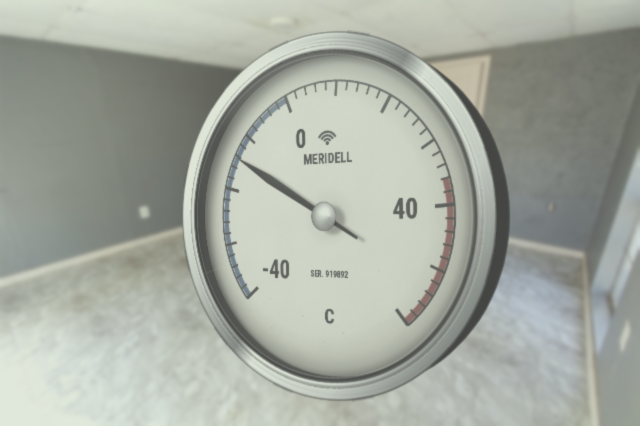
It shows -14 °C
